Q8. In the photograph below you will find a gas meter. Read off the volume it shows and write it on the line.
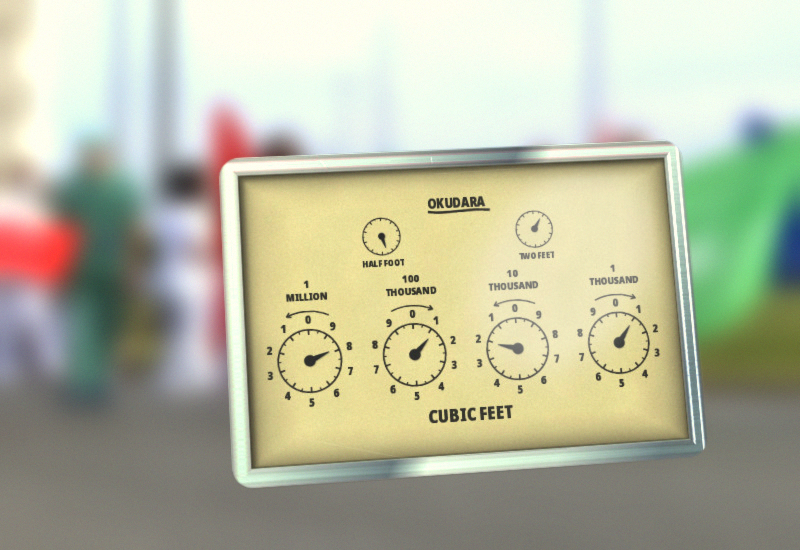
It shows 812100 ft³
